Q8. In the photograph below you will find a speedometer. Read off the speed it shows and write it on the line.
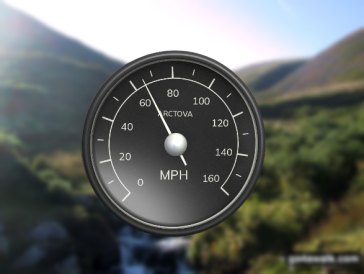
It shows 65 mph
